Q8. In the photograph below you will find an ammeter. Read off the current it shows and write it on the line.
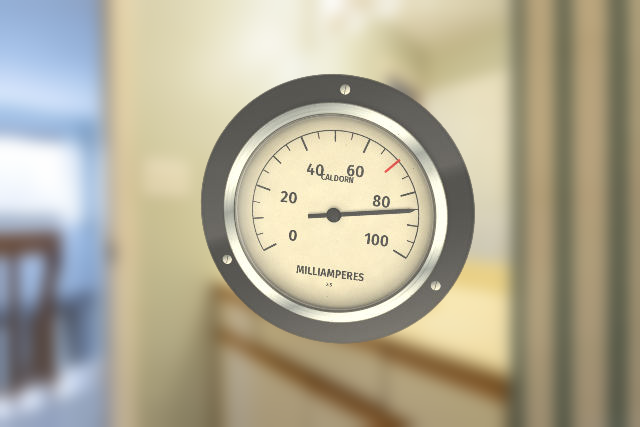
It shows 85 mA
